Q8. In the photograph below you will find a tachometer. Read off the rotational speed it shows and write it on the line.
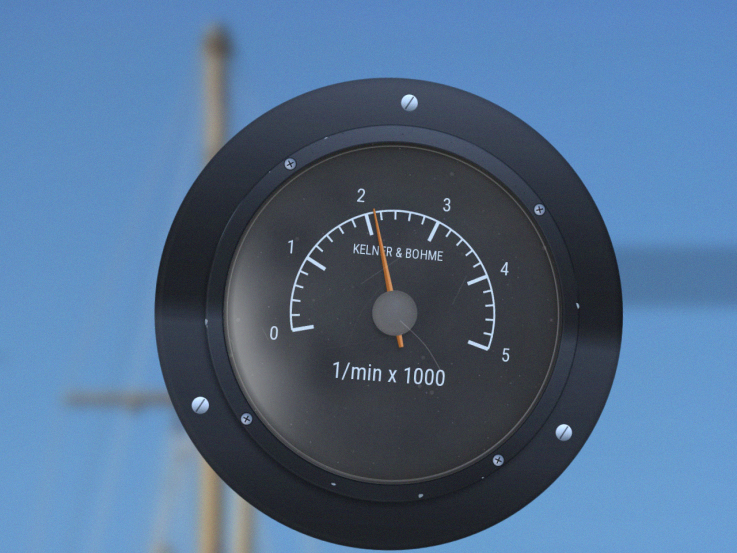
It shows 2100 rpm
